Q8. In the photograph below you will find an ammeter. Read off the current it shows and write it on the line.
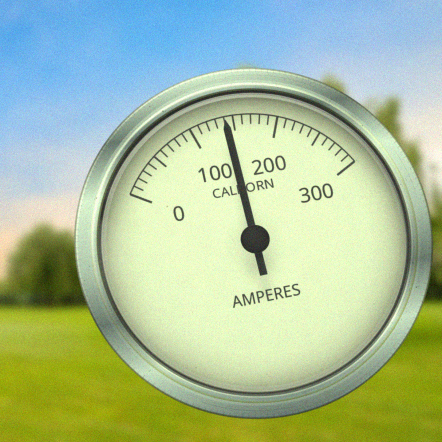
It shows 140 A
